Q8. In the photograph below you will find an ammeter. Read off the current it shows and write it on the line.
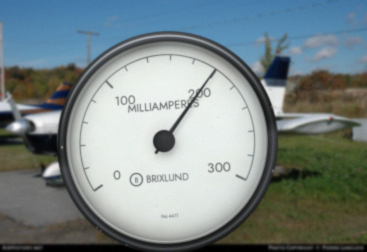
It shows 200 mA
